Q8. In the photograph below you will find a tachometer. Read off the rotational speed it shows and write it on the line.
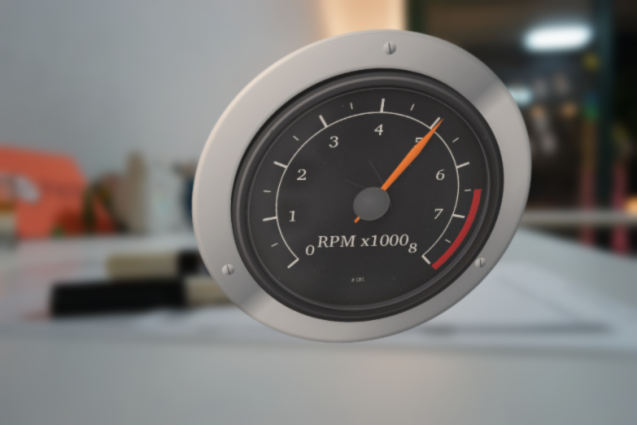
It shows 5000 rpm
